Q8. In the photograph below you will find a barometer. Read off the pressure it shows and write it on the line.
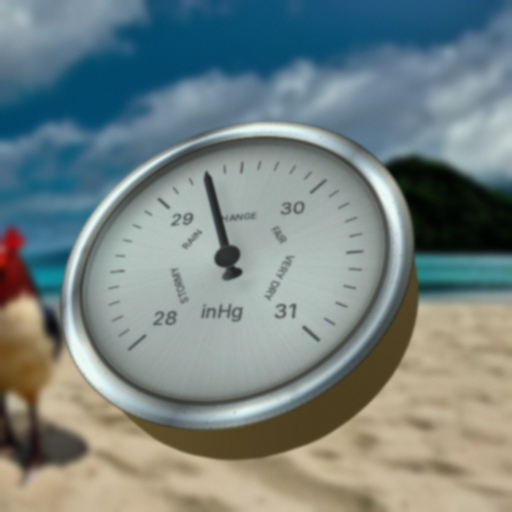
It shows 29.3 inHg
